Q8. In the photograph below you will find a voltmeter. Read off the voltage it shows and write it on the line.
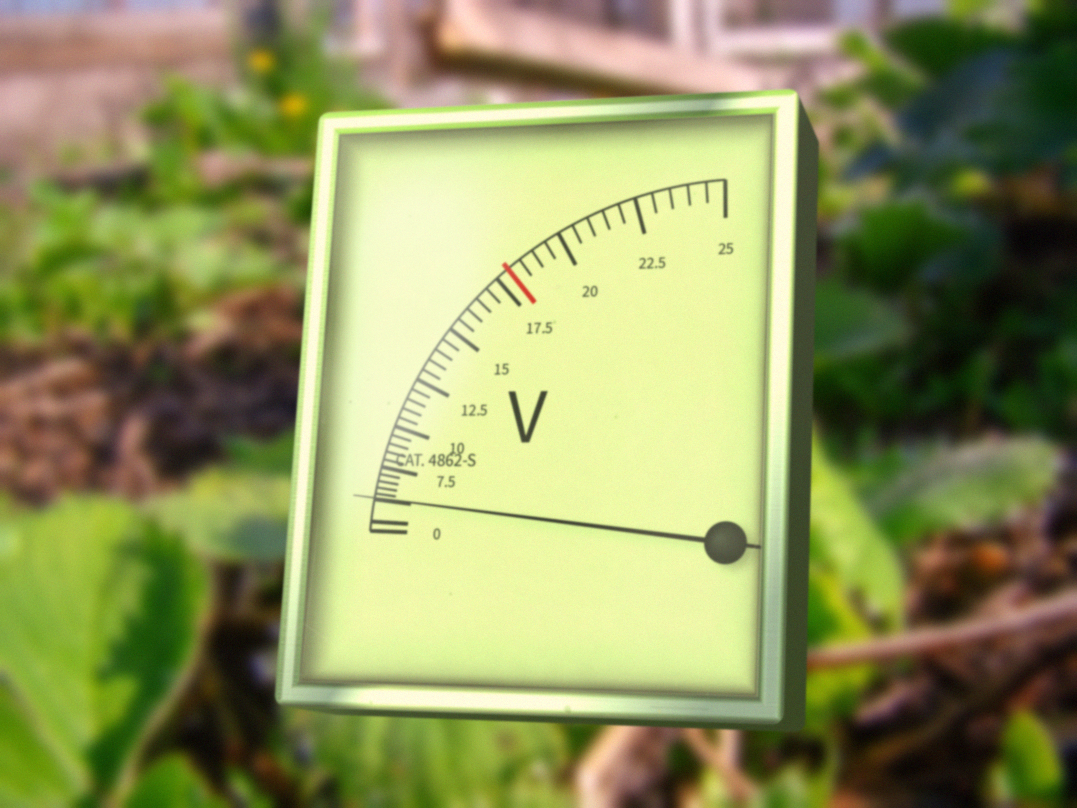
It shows 5 V
